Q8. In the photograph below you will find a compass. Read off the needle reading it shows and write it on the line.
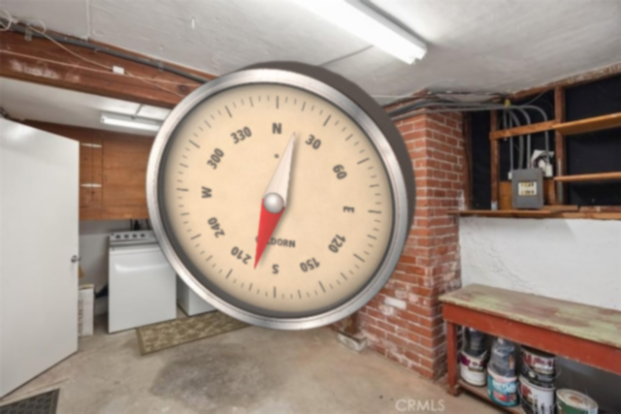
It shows 195 °
